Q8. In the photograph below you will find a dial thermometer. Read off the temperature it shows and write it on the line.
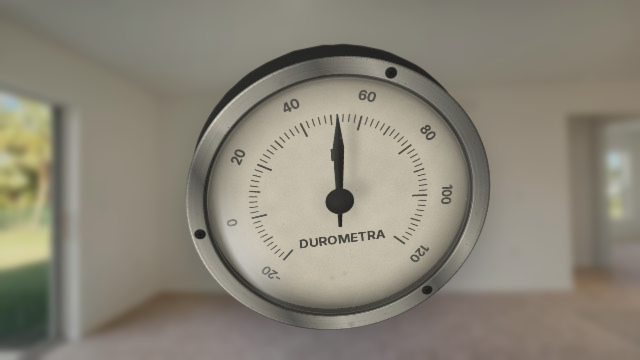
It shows 52 °F
